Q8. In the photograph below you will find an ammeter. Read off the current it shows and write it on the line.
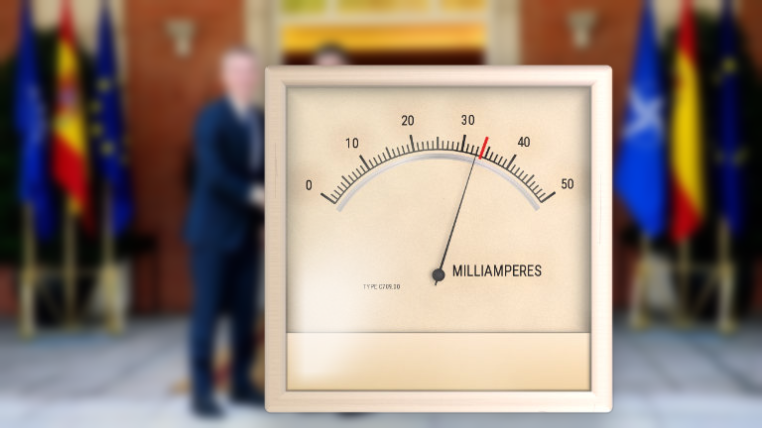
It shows 33 mA
